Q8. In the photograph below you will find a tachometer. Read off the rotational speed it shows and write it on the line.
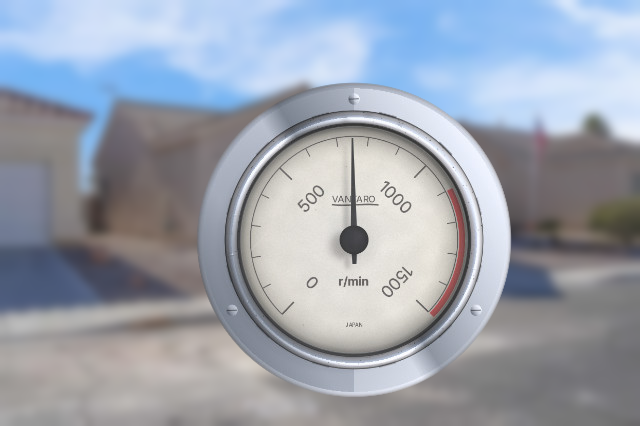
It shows 750 rpm
